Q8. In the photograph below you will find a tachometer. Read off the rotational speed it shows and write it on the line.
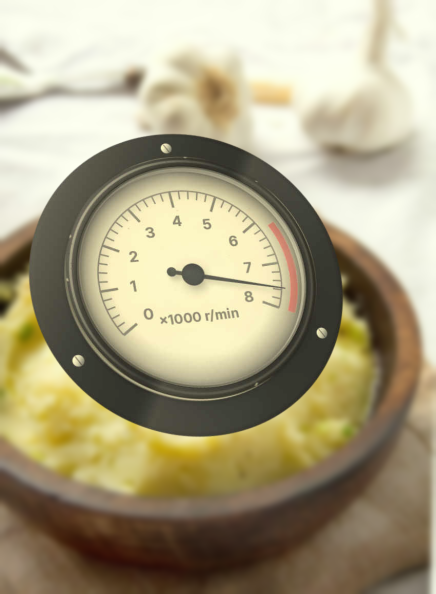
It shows 7600 rpm
